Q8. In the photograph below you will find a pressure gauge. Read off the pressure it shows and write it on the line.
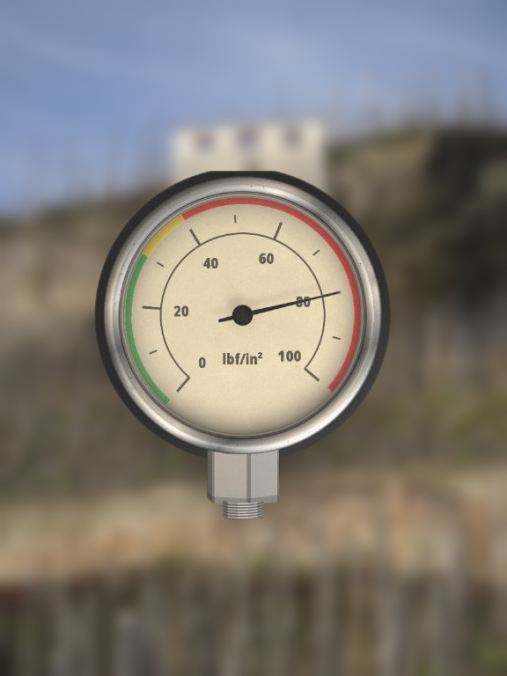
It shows 80 psi
